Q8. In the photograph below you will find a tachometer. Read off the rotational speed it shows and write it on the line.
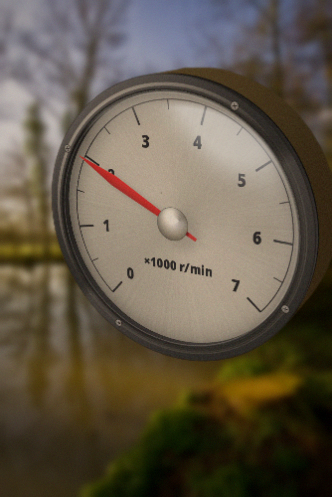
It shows 2000 rpm
